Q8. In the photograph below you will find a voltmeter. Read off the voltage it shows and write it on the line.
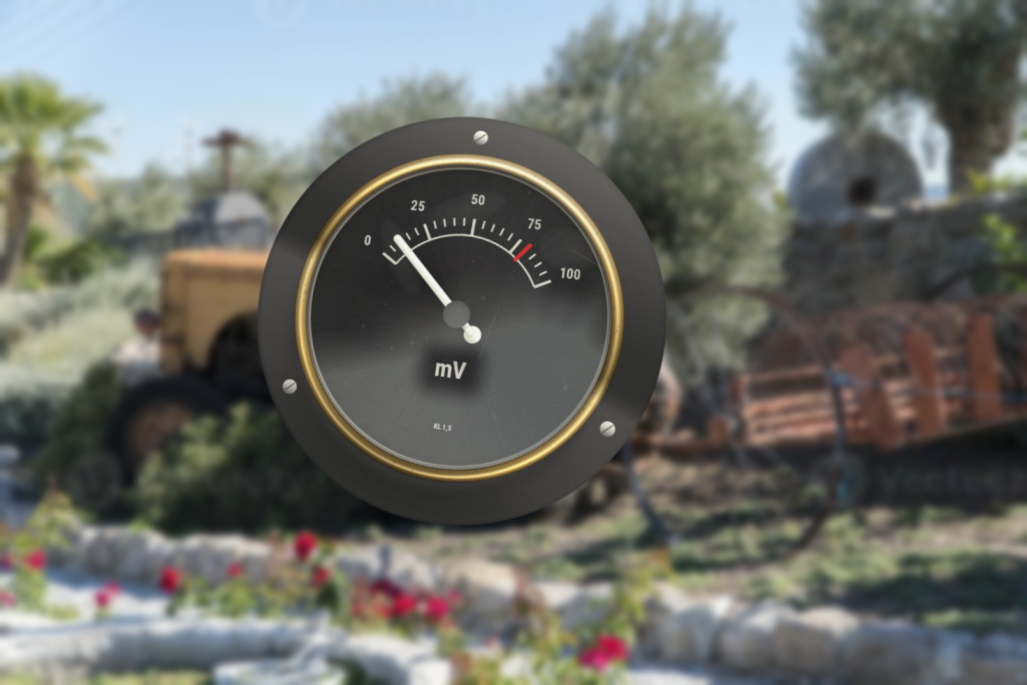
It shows 10 mV
